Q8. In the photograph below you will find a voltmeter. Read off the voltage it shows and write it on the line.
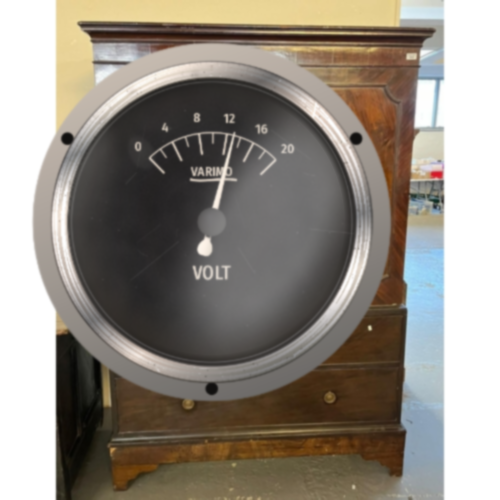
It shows 13 V
